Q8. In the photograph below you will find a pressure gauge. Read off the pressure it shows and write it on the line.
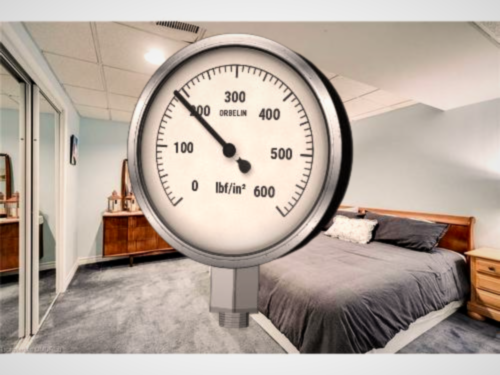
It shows 190 psi
